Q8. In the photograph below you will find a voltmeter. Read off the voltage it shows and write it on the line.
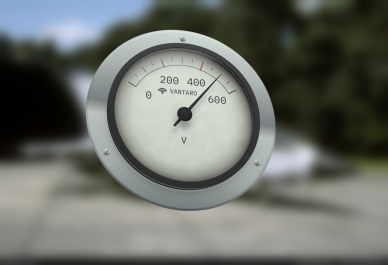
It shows 500 V
